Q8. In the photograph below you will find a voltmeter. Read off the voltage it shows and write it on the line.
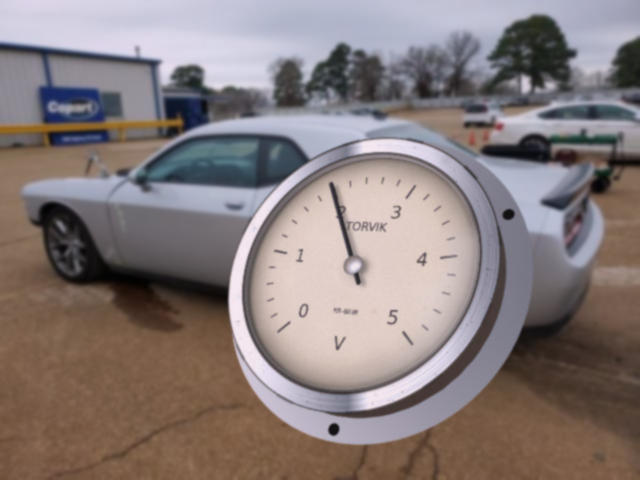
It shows 2 V
